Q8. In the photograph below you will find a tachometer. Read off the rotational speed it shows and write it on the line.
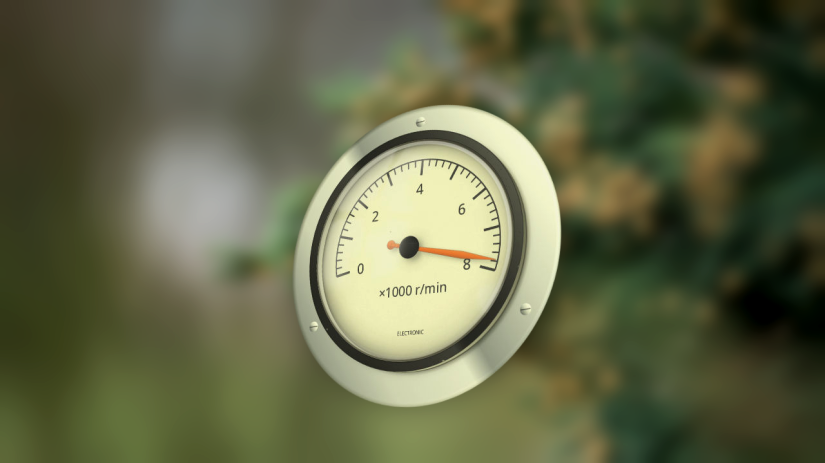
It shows 7800 rpm
